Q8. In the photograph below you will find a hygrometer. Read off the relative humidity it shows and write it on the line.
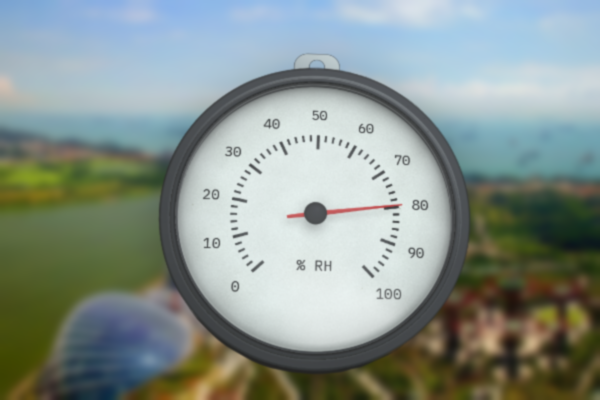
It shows 80 %
